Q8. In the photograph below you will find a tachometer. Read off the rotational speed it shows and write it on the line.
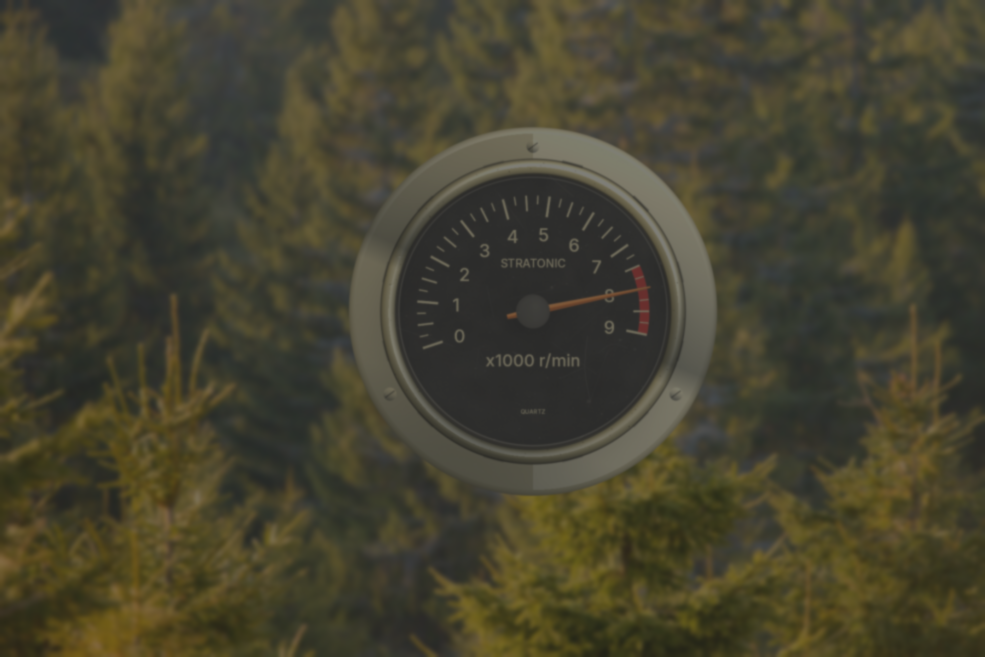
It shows 8000 rpm
